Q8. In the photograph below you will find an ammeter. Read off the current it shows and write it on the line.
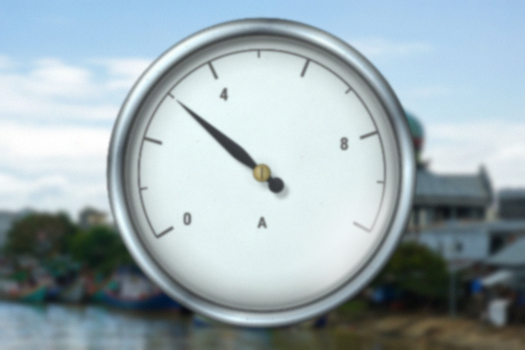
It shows 3 A
